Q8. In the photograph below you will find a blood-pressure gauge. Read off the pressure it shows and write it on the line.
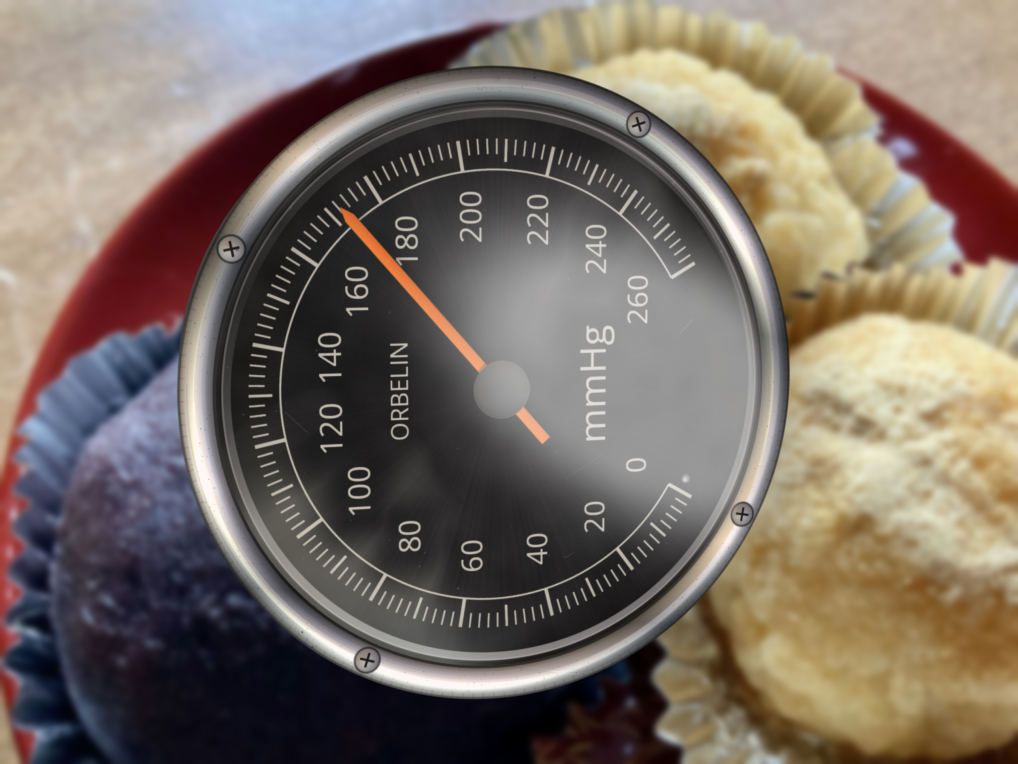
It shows 172 mmHg
